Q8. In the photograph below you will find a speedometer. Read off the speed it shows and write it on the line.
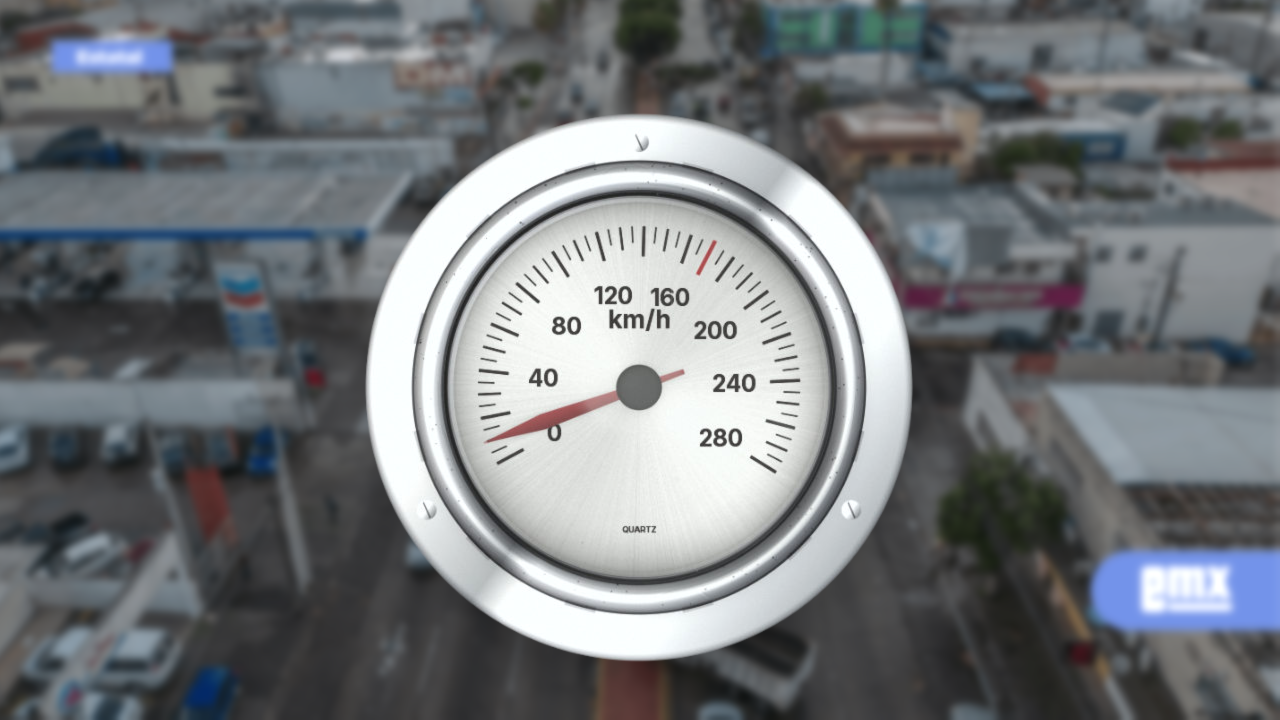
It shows 10 km/h
